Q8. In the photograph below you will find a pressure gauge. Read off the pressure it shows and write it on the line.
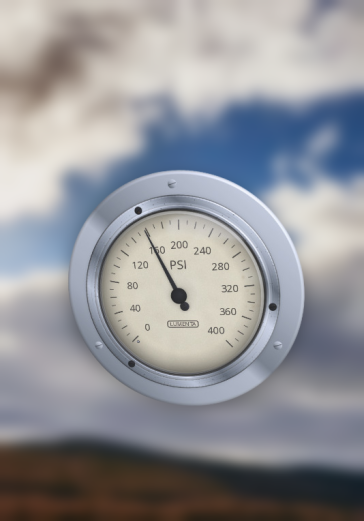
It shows 160 psi
